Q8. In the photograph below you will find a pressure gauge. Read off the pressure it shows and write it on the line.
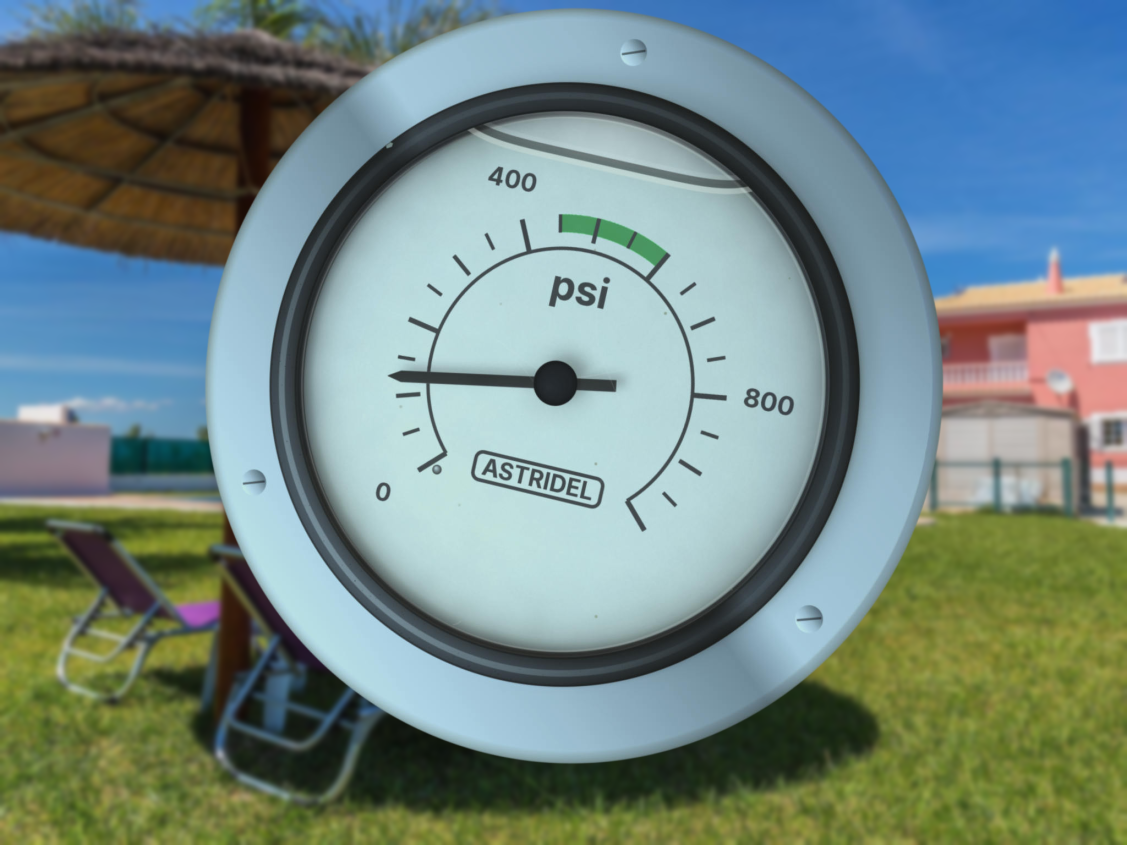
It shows 125 psi
